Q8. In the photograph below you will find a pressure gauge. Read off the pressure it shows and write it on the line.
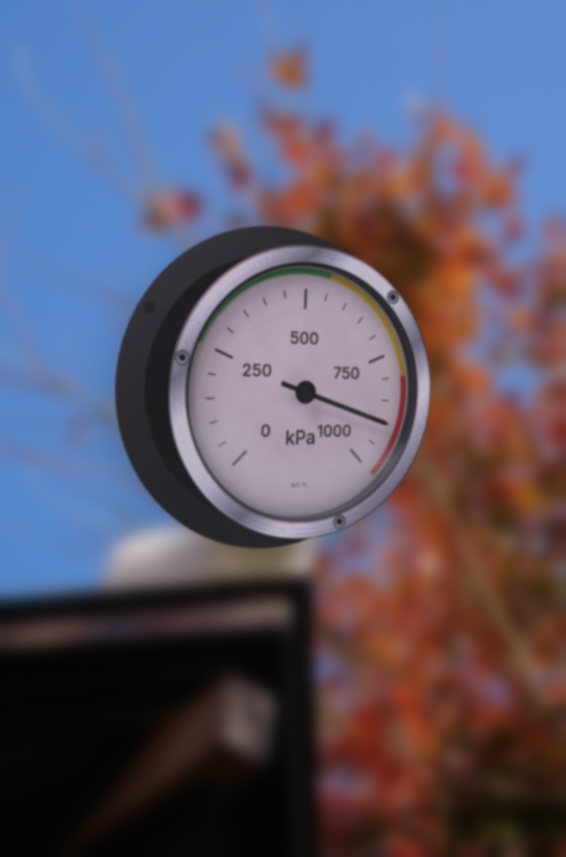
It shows 900 kPa
